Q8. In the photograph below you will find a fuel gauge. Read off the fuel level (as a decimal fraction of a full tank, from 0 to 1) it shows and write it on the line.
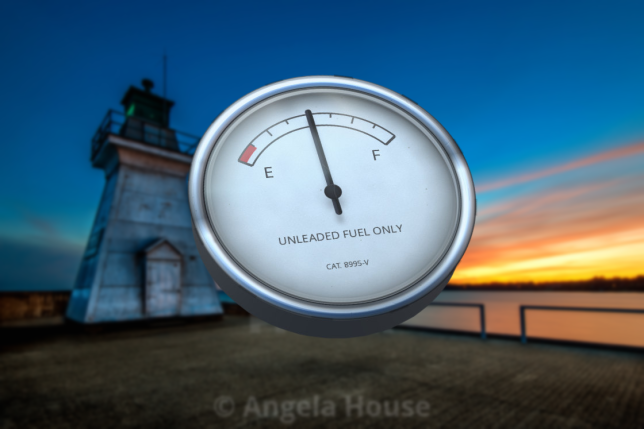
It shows 0.5
